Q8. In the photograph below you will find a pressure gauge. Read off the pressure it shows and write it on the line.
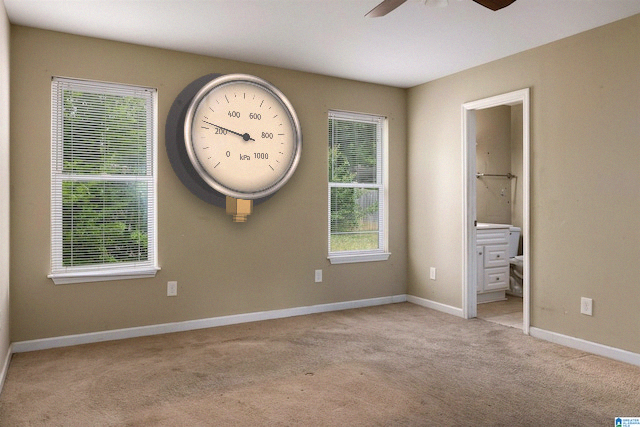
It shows 225 kPa
